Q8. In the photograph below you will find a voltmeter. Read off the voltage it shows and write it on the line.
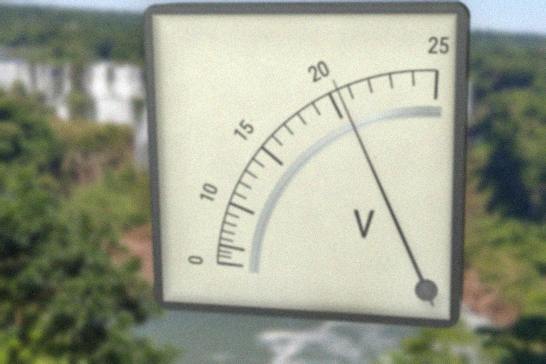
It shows 20.5 V
